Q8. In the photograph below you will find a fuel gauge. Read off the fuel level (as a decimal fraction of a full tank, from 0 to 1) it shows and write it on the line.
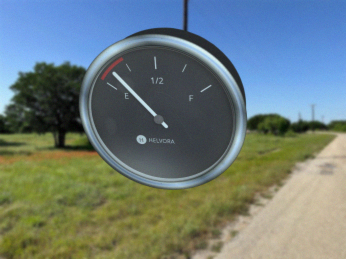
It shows 0.125
